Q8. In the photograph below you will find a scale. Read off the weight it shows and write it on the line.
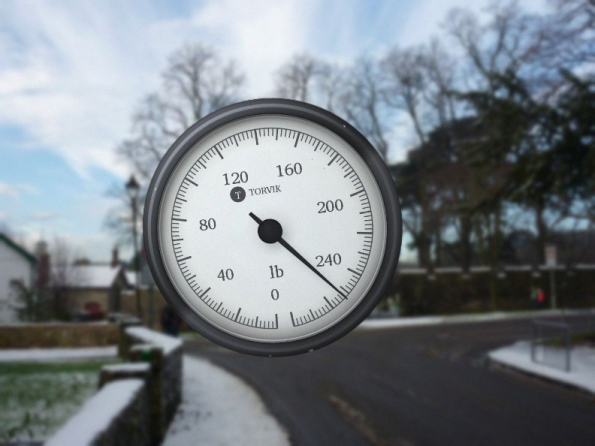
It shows 252 lb
